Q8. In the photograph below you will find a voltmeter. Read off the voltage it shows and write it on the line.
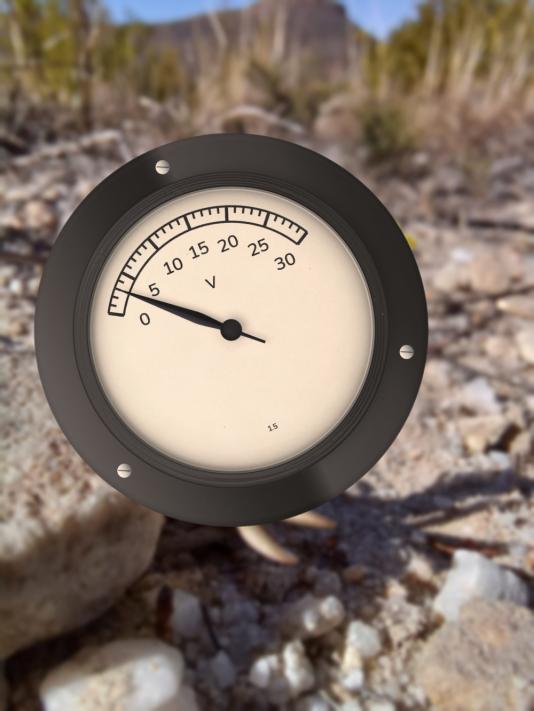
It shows 3 V
